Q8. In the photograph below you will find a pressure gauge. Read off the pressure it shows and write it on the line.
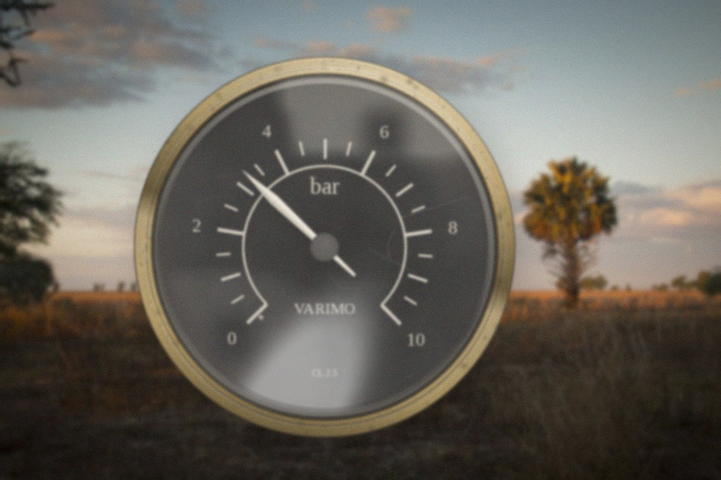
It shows 3.25 bar
